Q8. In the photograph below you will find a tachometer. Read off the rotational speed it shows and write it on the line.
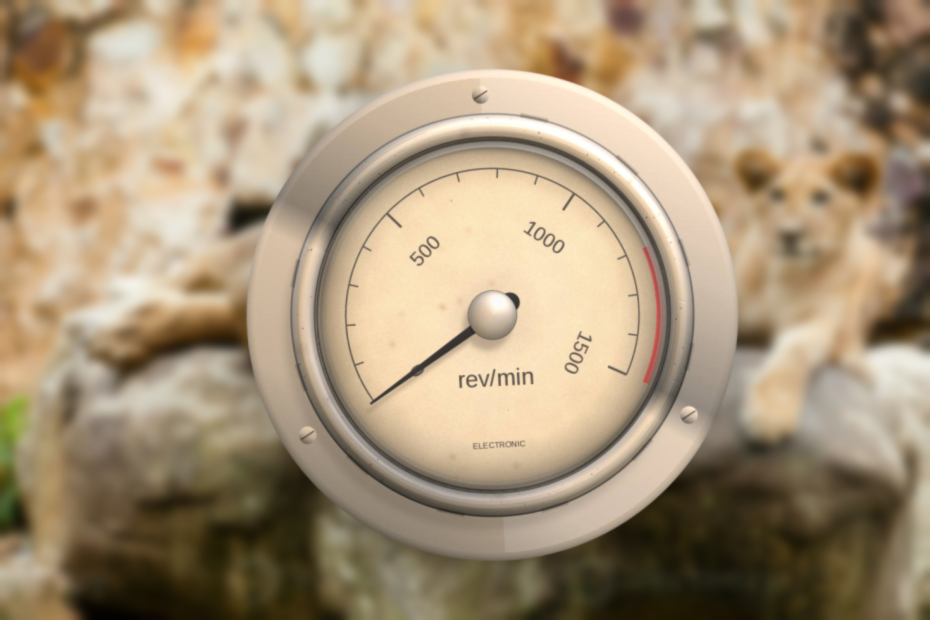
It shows 0 rpm
